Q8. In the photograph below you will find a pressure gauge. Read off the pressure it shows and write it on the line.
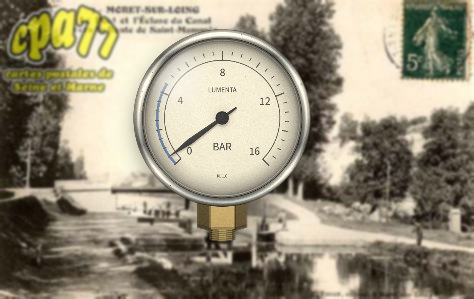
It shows 0.5 bar
